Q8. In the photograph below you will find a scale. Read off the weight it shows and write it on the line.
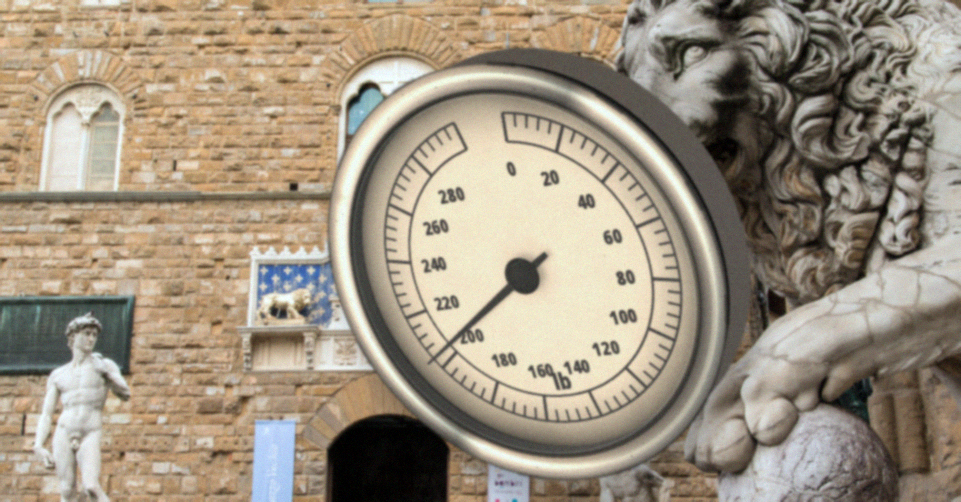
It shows 204 lb
